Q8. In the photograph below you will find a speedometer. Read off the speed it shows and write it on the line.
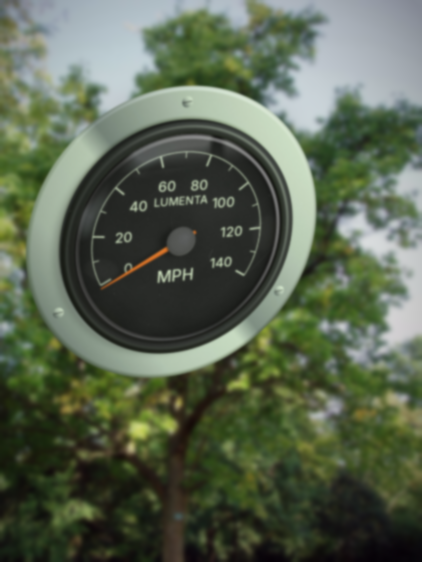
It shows 0 mph
